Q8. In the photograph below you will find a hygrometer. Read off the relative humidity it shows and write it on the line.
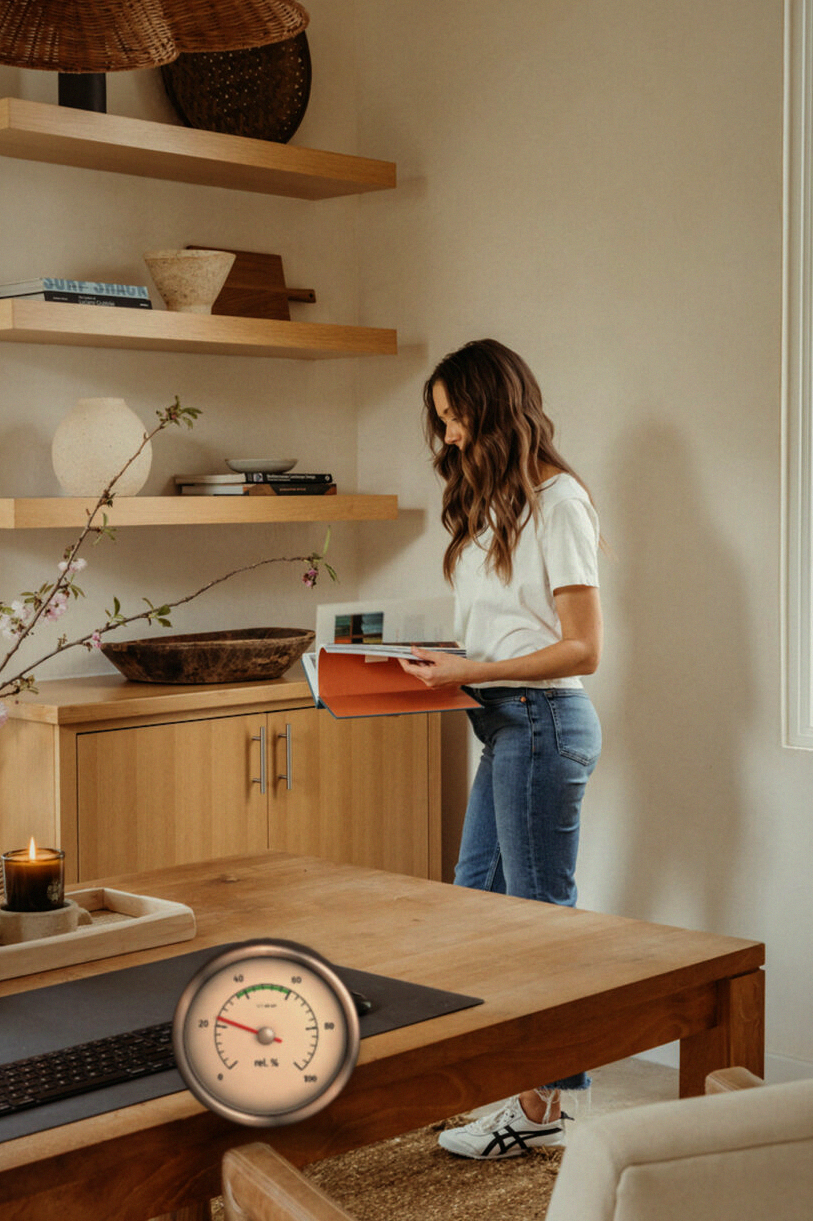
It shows 24 %
